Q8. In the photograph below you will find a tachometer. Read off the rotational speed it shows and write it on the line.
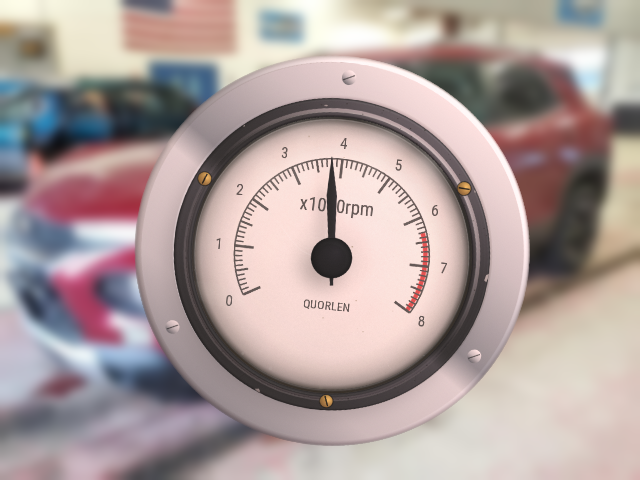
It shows 3800 rpm
